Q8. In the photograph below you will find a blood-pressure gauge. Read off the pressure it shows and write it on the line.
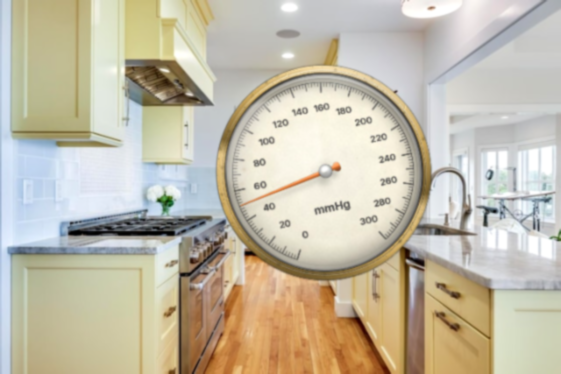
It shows 50 mmHg
